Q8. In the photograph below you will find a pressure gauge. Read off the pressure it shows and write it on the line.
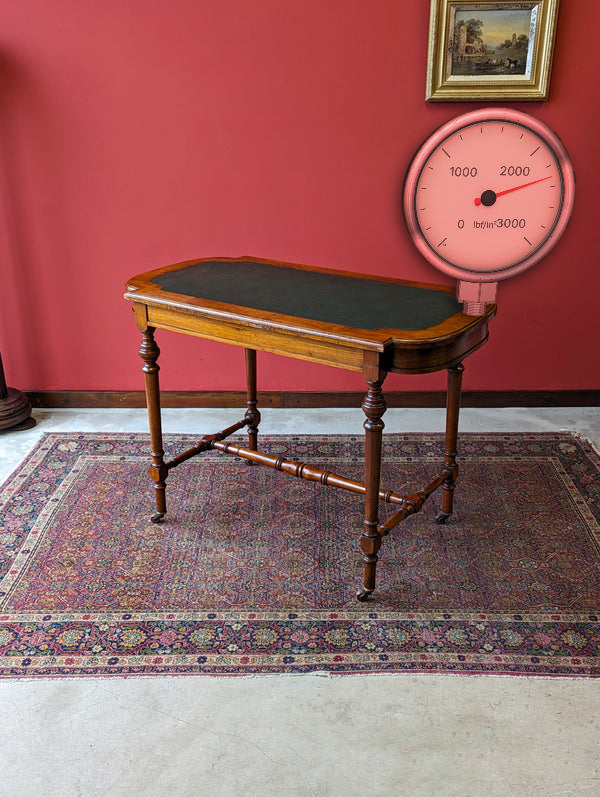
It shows 2300 psi
